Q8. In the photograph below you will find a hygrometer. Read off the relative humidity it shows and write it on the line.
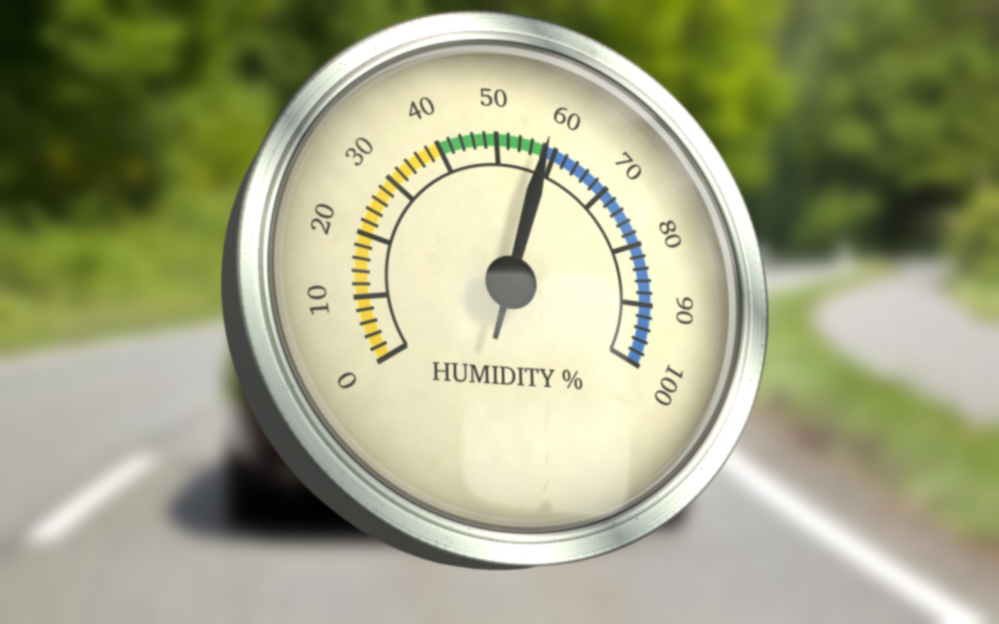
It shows 58 %
